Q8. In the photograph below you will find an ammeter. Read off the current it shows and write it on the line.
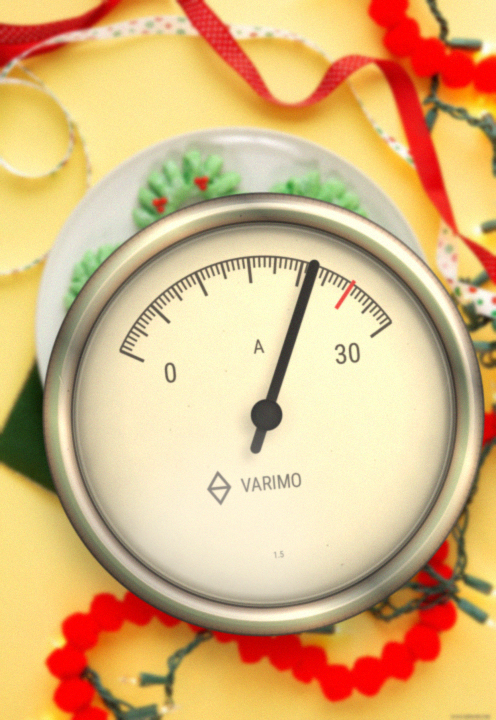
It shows 21 A
